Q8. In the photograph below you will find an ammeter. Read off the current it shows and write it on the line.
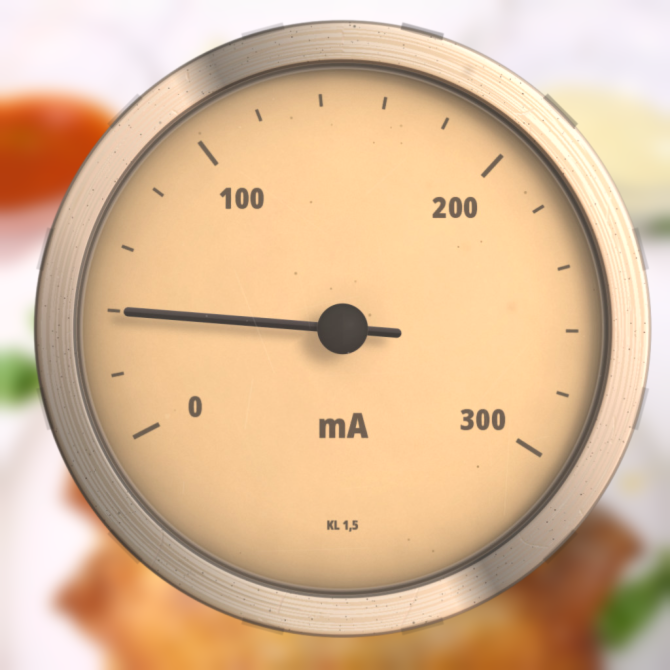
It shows 40 mA
